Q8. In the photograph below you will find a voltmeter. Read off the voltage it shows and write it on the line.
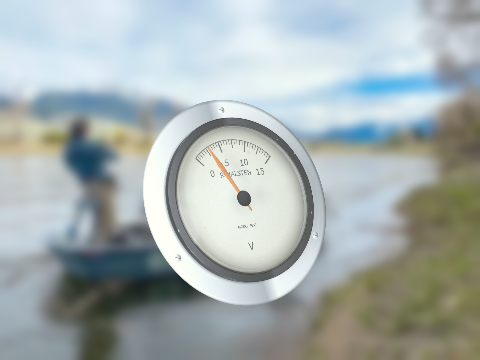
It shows 2.5 V
